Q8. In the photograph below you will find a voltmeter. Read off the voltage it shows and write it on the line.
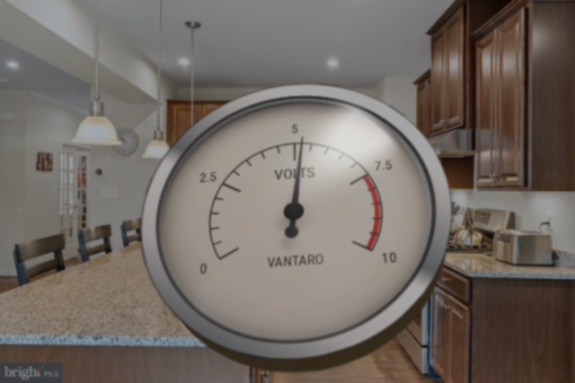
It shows 5.25 V
